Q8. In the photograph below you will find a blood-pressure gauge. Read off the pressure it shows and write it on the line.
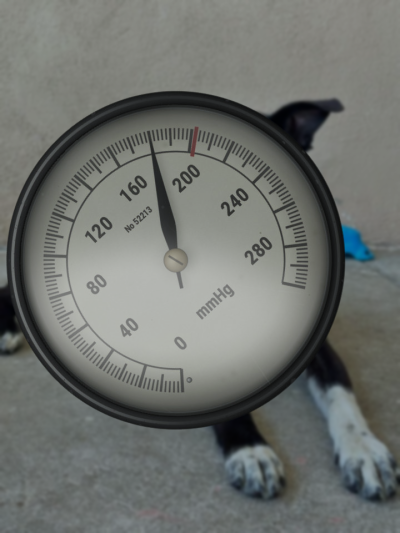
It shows 180 mmHg
